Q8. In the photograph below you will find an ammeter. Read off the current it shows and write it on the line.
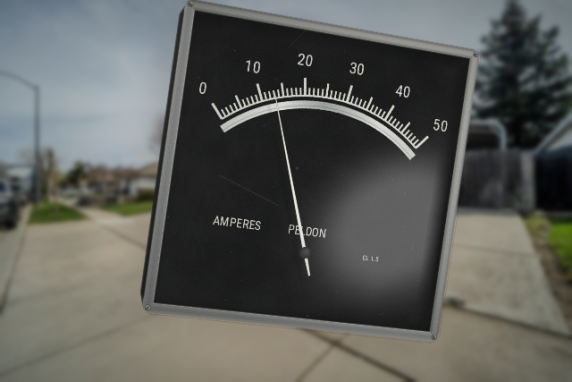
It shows 13 A
